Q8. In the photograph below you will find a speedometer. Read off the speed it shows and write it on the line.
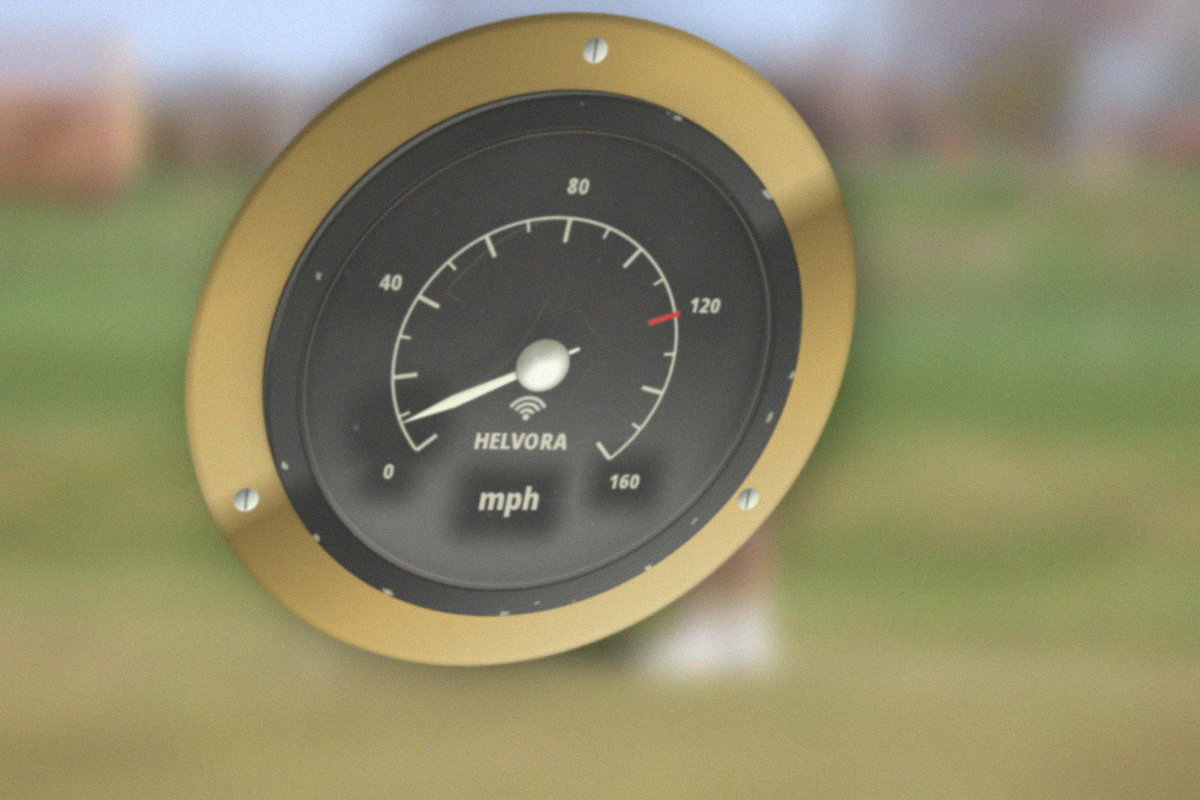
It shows 10 mph
